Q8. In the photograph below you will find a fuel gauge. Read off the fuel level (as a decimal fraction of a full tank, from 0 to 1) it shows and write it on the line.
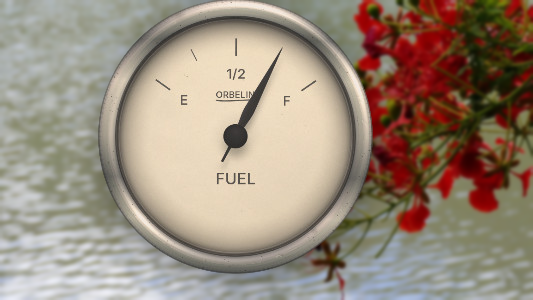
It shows 0.75
